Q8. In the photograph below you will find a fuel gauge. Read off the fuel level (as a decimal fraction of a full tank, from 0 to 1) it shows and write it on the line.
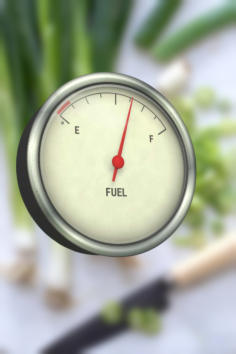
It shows 0.625
